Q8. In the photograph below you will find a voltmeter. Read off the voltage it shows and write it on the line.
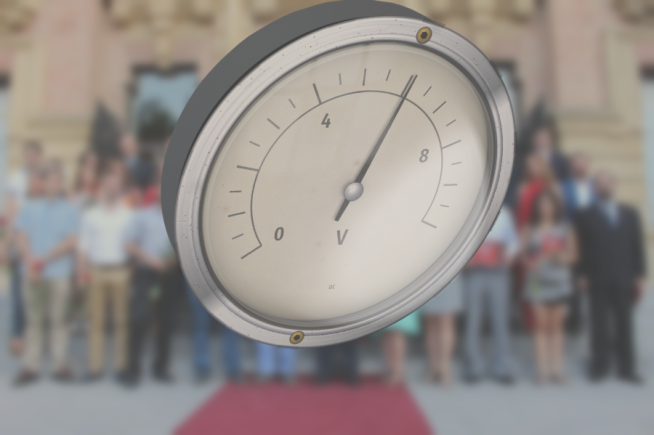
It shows 6 V
